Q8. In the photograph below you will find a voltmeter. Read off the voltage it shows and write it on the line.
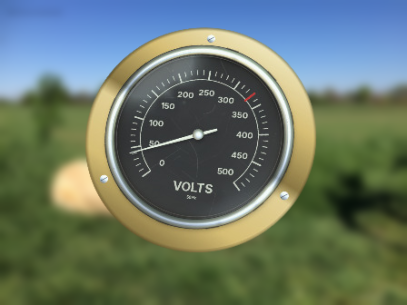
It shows 40 V
